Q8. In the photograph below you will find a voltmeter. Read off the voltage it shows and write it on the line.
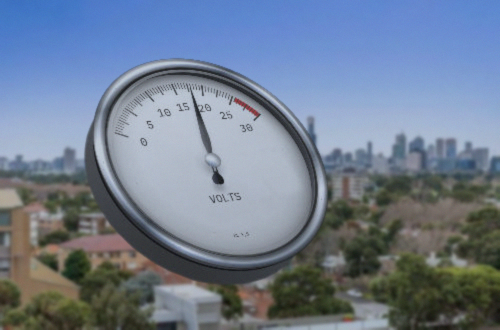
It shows 17.5 V
